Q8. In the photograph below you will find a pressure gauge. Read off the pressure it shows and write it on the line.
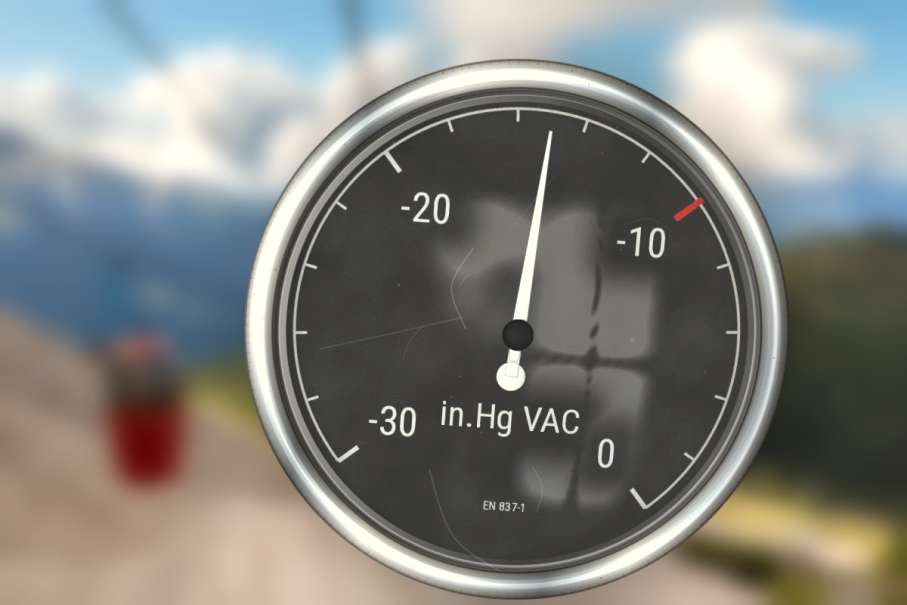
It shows -15 inHg
